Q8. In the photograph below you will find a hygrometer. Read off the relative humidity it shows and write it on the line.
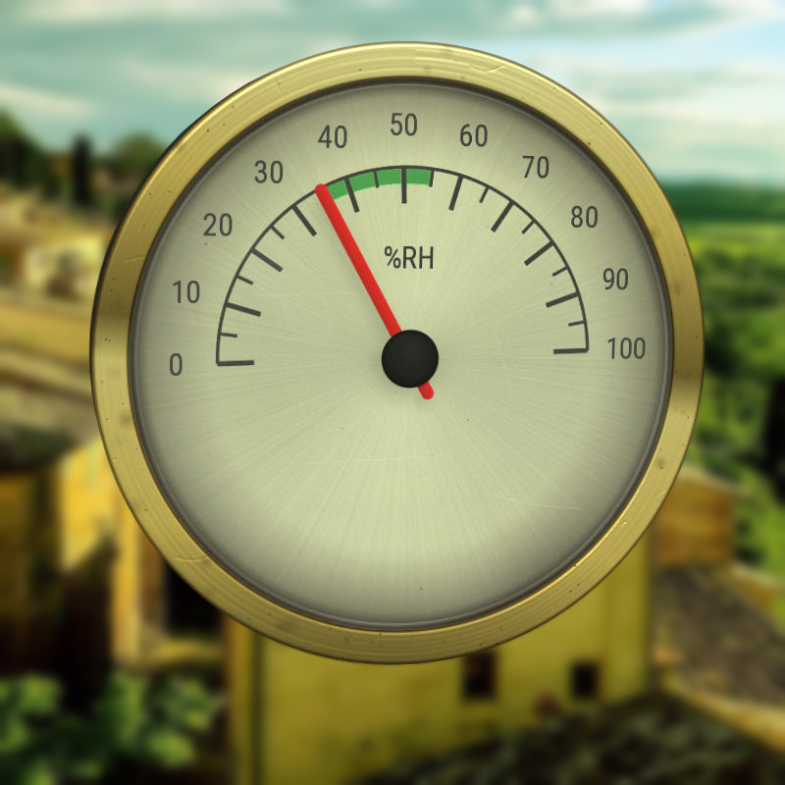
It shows 35 %
